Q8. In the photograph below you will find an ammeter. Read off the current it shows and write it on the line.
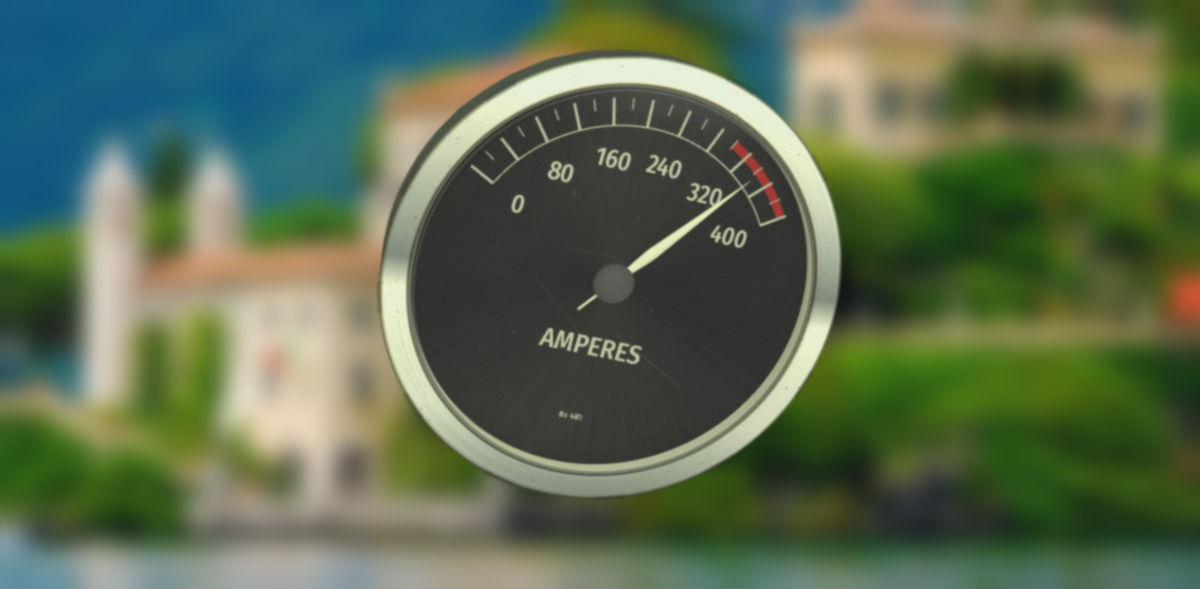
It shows 340 A
